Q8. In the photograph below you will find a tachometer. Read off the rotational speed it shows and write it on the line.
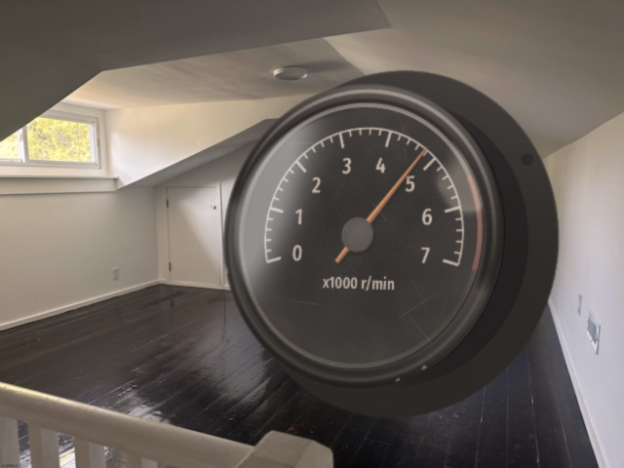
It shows 4800 rpm
